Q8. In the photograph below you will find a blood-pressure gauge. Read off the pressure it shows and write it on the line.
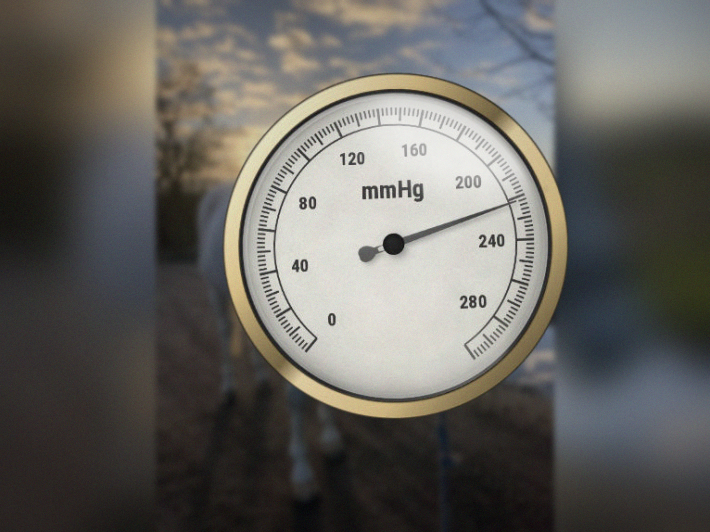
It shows 222 mmHg
